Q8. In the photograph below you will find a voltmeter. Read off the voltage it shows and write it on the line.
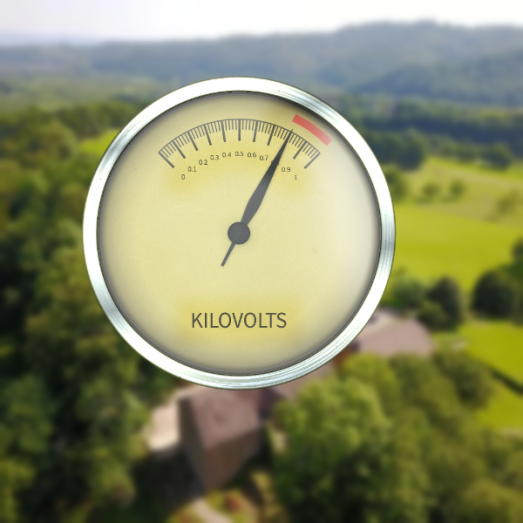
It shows 0.8 kV
